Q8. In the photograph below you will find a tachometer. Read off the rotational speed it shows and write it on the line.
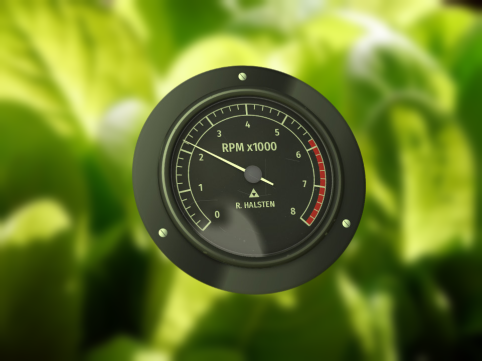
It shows 2200 rpm
